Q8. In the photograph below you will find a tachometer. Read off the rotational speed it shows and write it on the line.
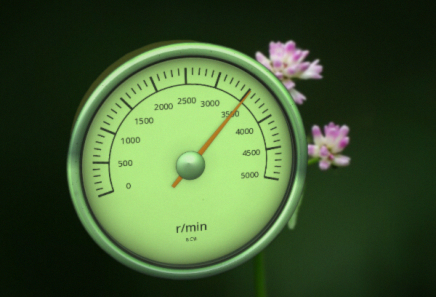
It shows 3500 rpm
